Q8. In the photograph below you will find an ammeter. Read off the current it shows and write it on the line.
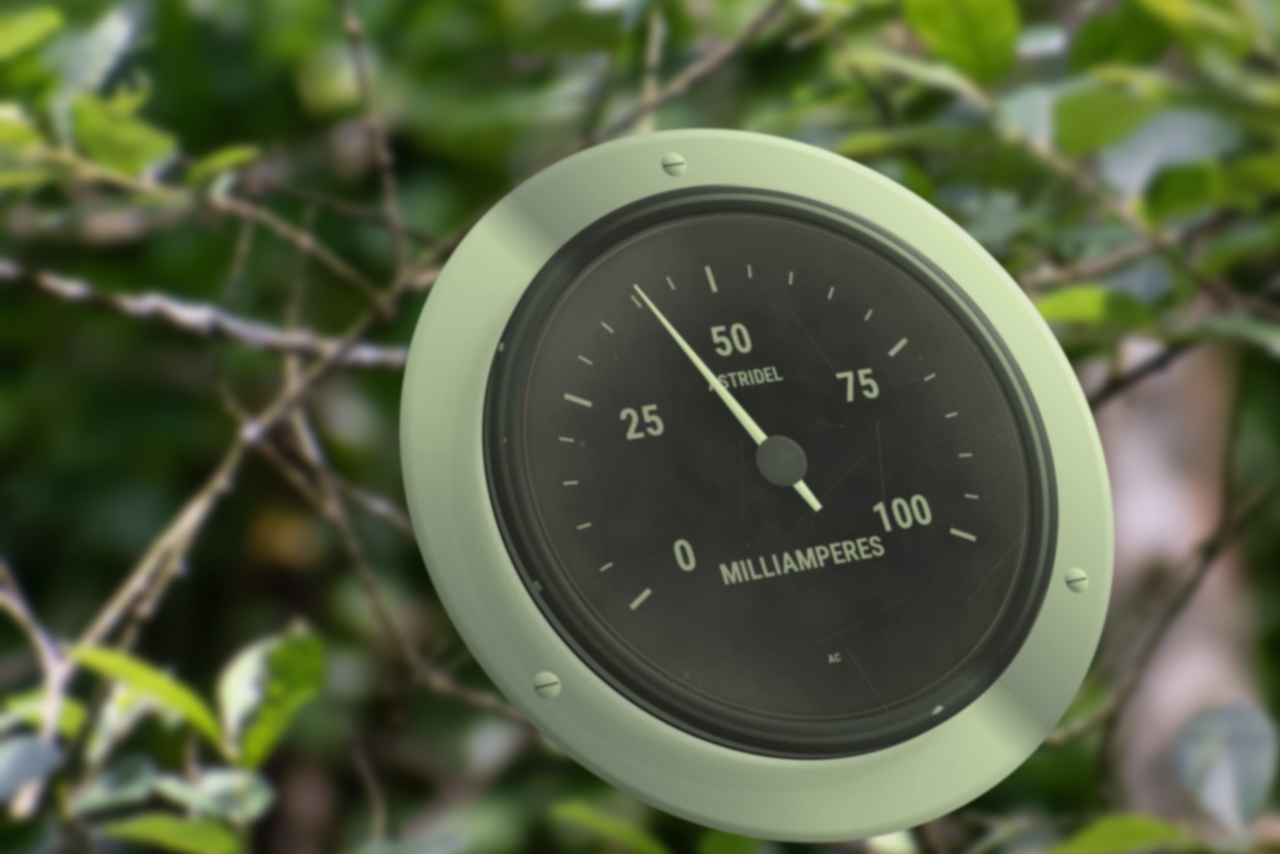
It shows 40 mA
